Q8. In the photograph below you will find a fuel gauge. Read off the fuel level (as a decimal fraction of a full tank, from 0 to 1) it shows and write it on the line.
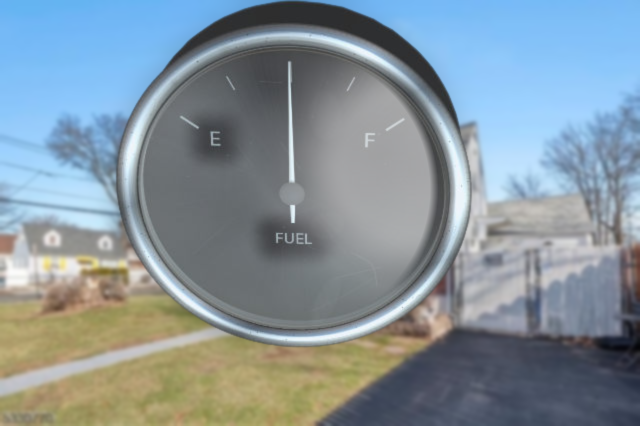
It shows 0.5
